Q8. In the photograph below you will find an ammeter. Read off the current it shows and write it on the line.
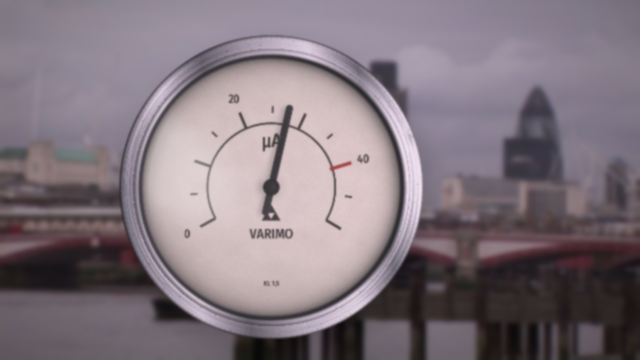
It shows 27.5 µA
